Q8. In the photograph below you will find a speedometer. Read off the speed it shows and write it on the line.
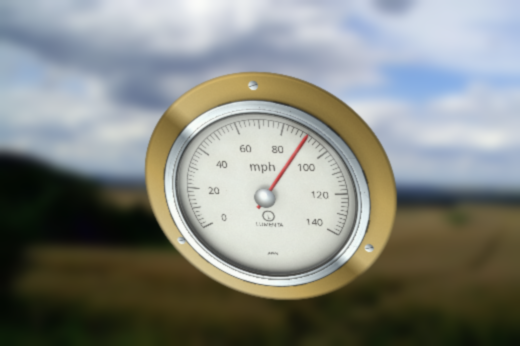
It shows 90 mph
